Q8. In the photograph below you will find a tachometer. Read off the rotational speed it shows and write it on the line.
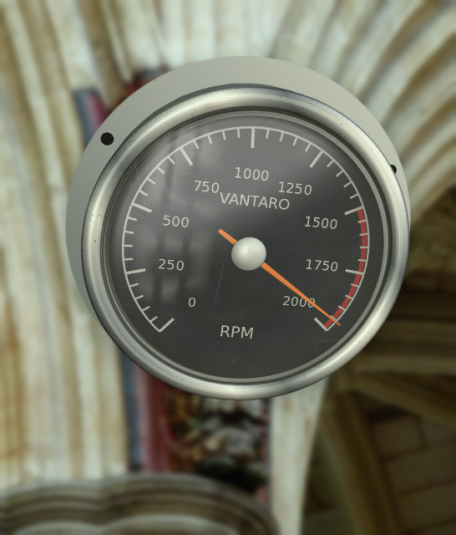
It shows 1950 rpm
